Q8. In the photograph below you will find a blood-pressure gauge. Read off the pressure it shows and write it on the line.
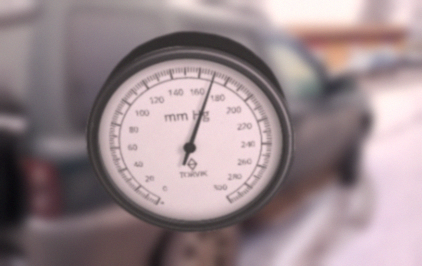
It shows 170 mmHg
